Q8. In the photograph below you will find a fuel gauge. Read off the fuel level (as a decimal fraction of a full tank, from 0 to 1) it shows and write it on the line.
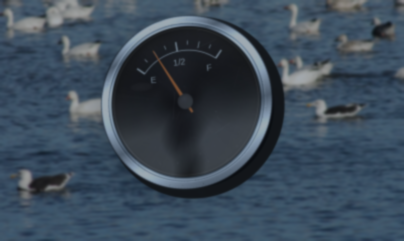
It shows 0.25
